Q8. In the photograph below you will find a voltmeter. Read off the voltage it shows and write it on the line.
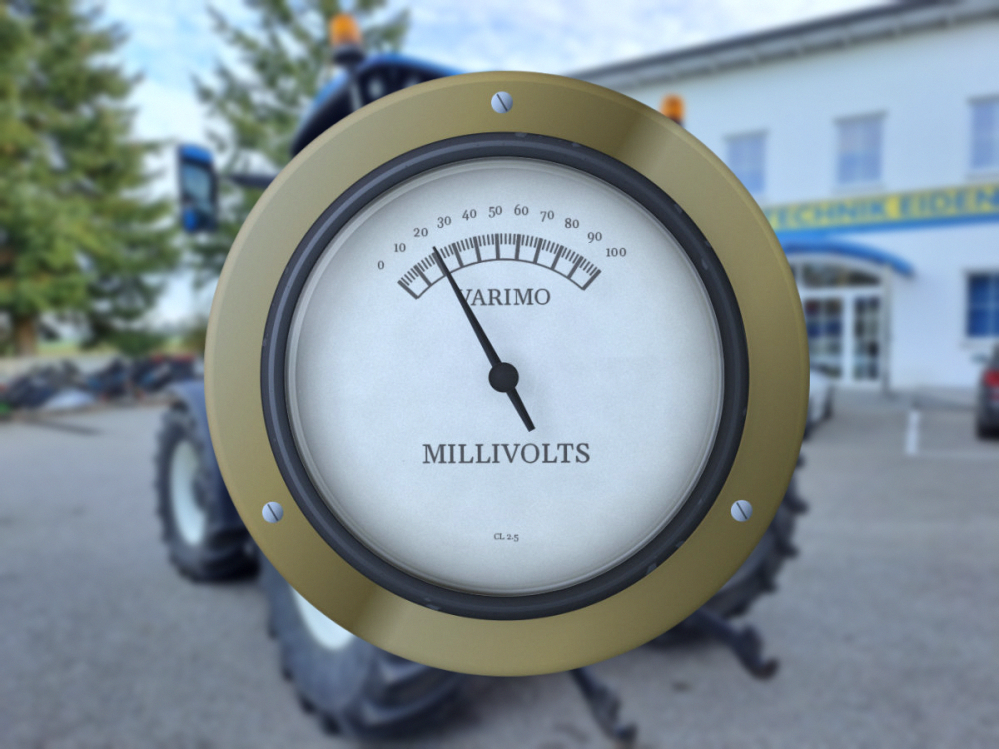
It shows 22 mV
